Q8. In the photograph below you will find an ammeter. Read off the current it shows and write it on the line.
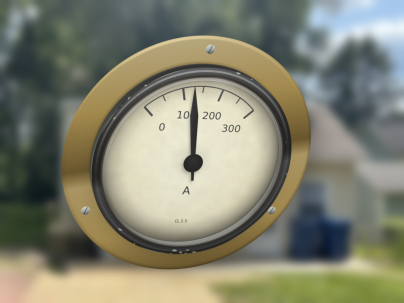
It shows 125 A
